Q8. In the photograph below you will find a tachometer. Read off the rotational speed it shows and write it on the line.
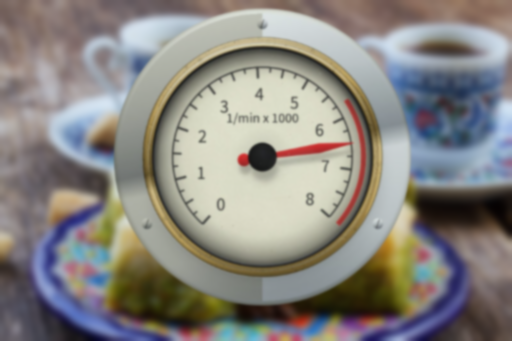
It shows 6500 rpm
